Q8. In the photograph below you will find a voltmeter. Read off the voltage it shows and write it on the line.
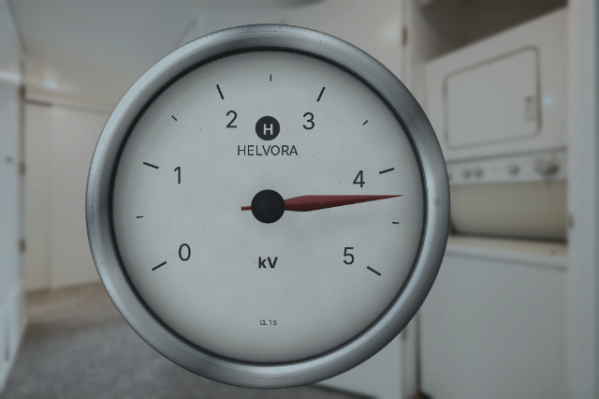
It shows 4.25 kV
